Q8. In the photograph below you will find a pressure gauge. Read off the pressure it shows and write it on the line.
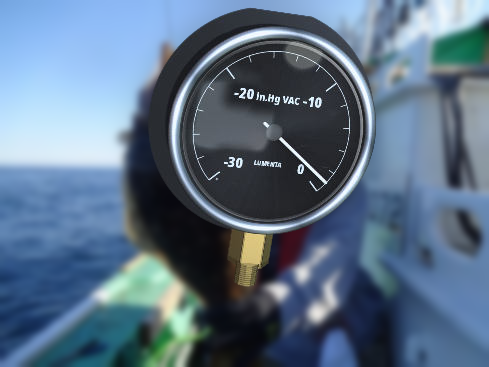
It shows -1 inHg
